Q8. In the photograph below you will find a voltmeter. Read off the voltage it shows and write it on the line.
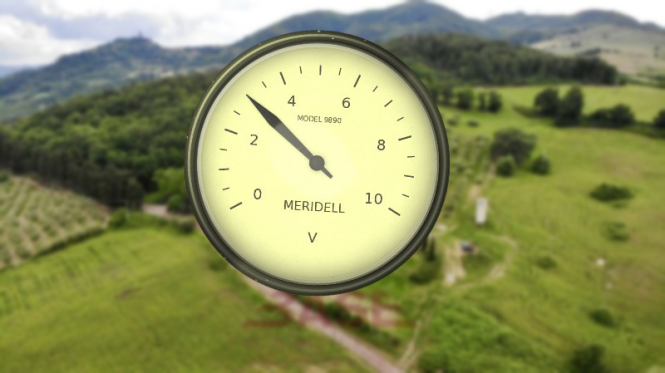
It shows 3 V
